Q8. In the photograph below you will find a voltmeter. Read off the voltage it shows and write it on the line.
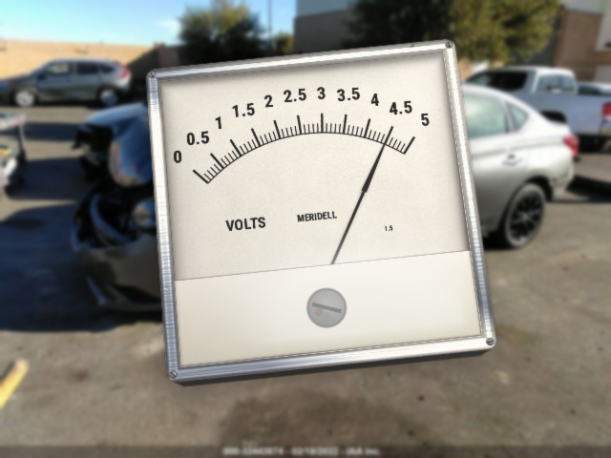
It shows 4.5 V
